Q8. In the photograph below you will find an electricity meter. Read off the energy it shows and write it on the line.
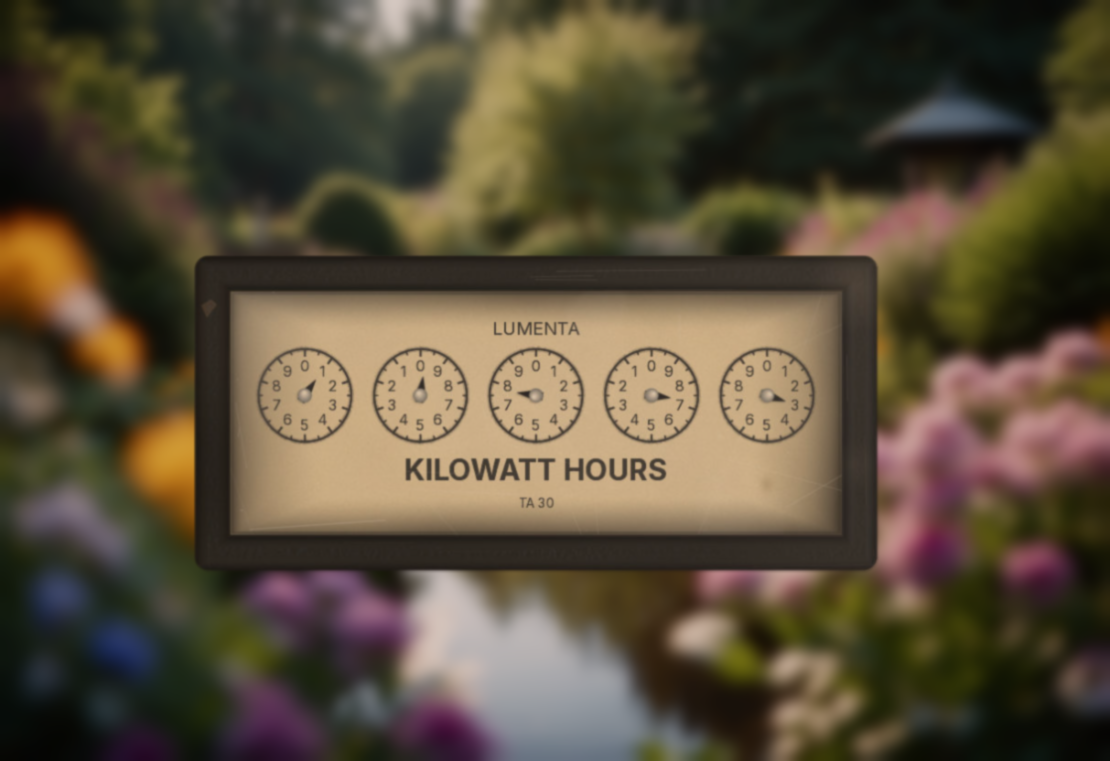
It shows 9773 kWh
